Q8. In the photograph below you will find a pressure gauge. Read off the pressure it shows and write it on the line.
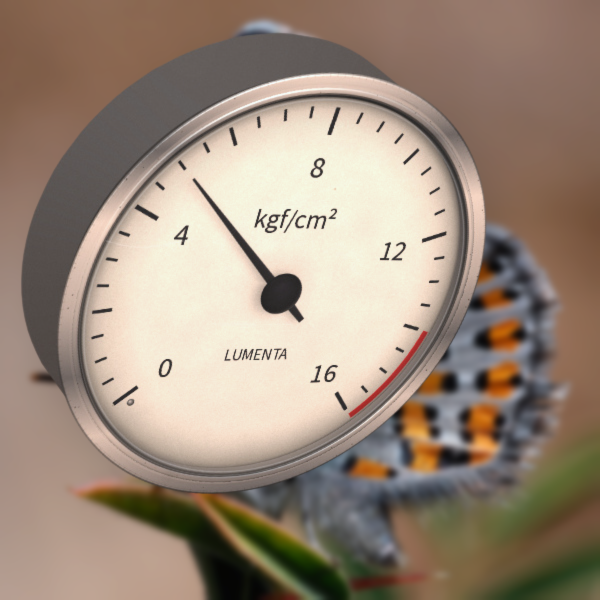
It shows 5 kg/cm²
